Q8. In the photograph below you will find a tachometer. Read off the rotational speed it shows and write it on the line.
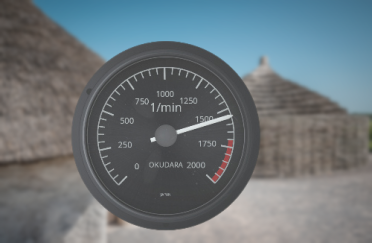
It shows 1550 rpm
